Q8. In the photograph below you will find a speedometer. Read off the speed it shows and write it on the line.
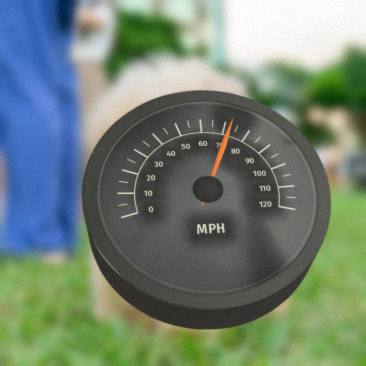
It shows 72.5 mph
